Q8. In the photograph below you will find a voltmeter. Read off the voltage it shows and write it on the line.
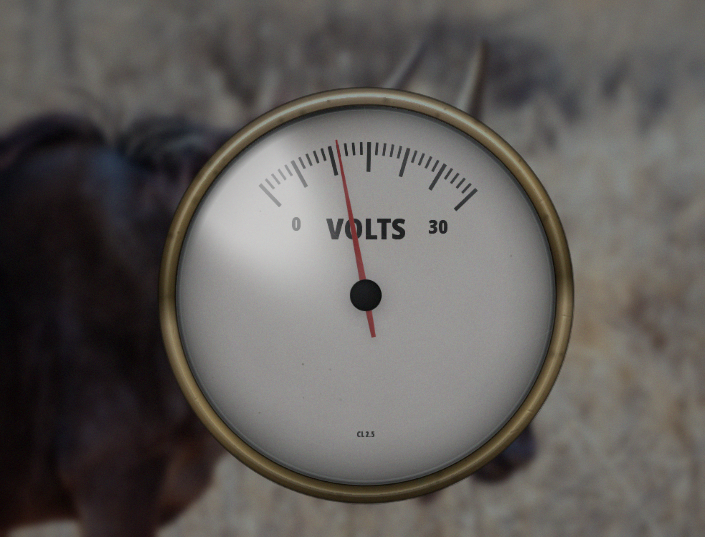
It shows 11 V
